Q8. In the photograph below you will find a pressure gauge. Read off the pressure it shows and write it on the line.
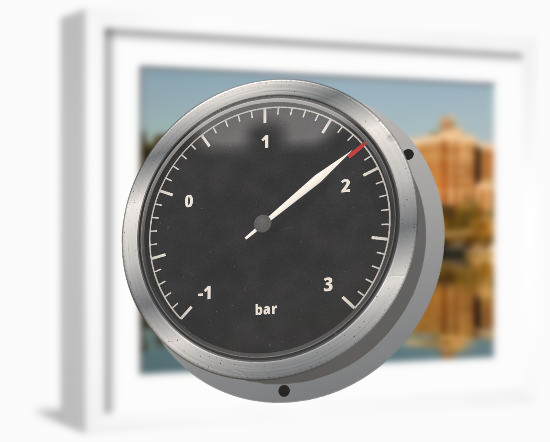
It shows 1.8 bar
